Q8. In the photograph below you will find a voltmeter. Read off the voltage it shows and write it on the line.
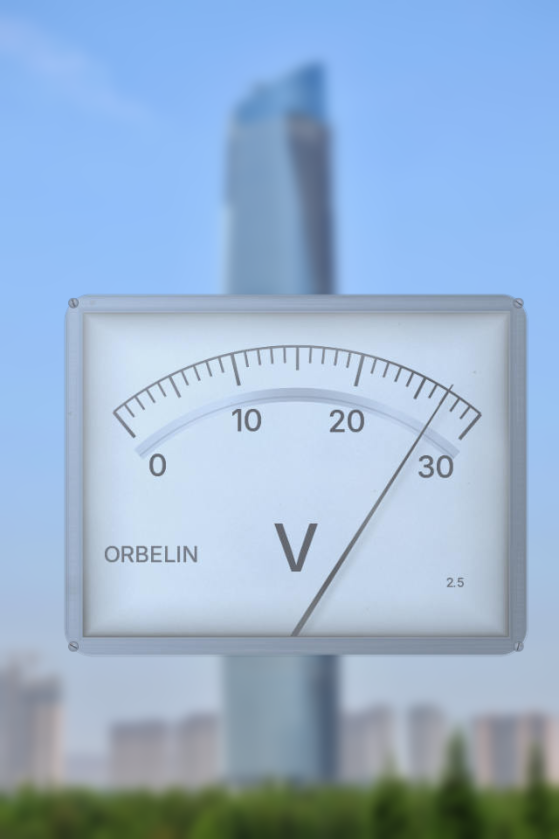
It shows 27 V
